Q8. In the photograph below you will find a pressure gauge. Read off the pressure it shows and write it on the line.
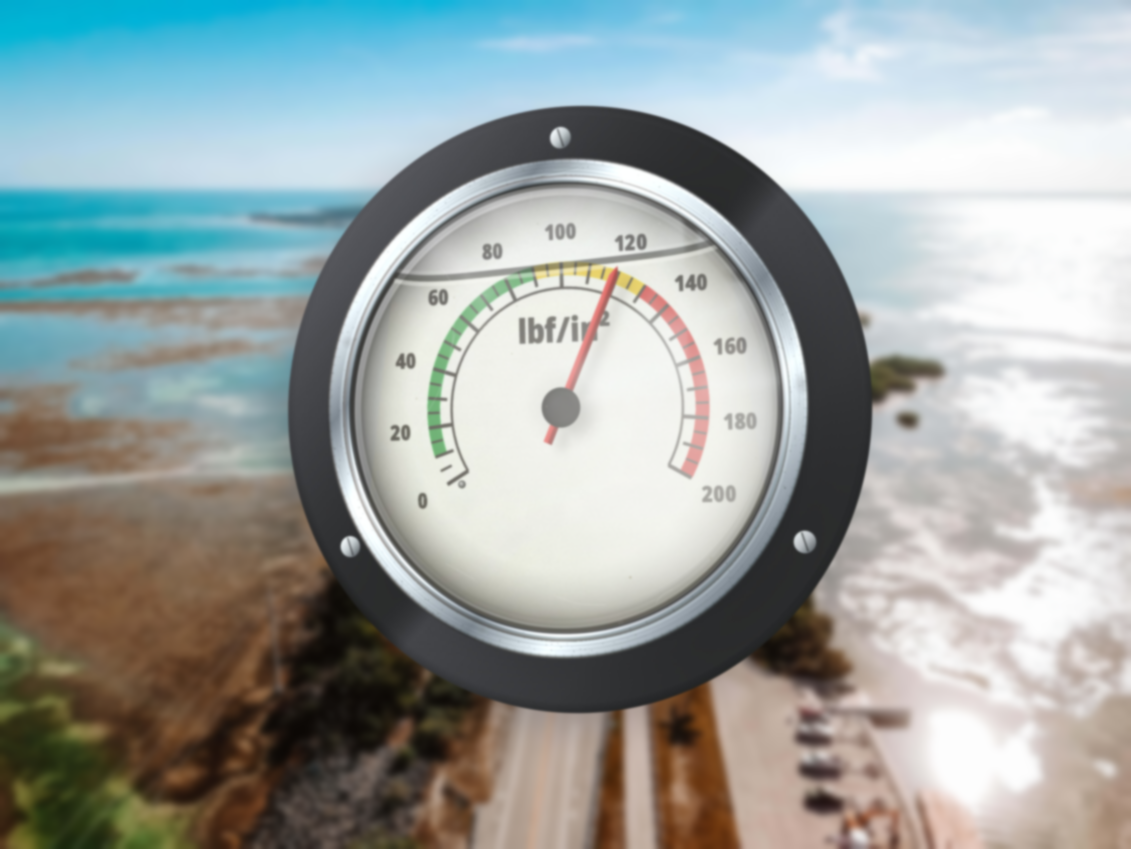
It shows 120 psi
